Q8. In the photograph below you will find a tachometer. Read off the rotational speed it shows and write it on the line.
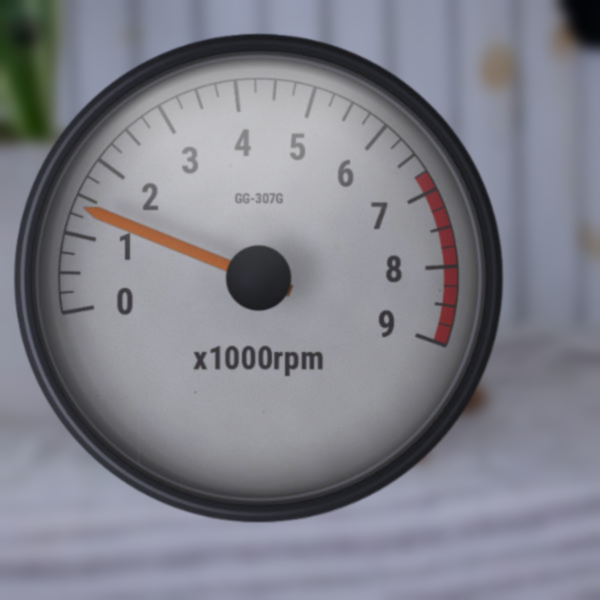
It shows 1375 rpm
